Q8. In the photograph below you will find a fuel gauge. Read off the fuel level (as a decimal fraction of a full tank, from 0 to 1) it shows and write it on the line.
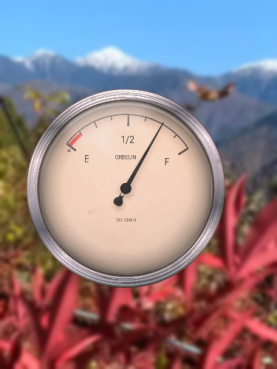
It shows 0.75
